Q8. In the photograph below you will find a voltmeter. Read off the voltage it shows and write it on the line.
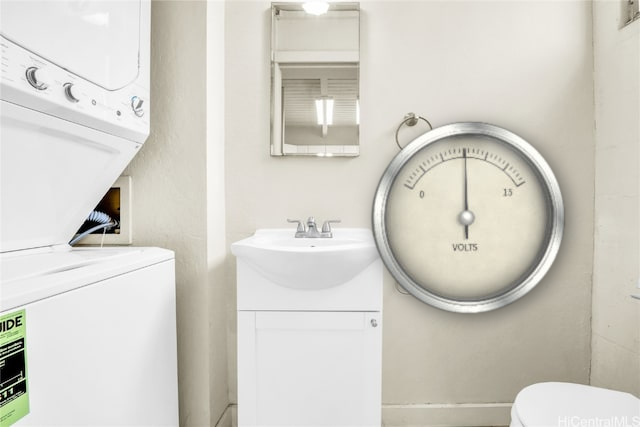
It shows 7.5 V
